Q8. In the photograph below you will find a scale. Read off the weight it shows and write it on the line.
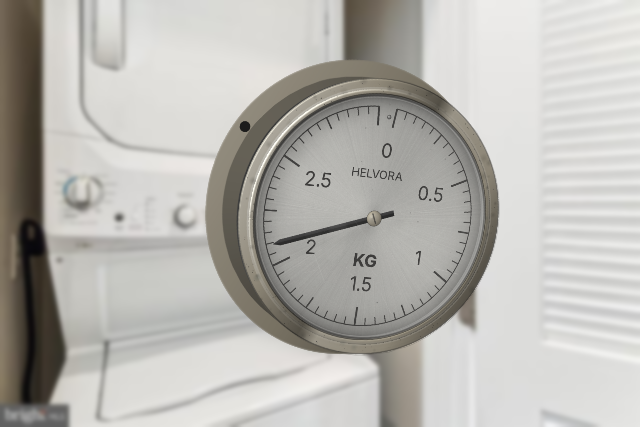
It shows 2.1 kg
